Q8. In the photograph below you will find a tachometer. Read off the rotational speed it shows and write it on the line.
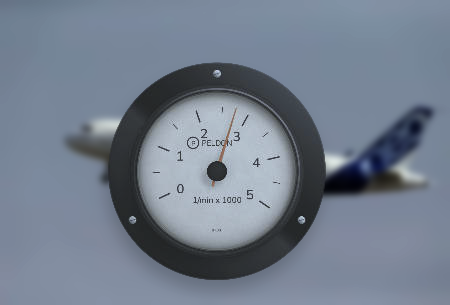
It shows 2750 rpm
